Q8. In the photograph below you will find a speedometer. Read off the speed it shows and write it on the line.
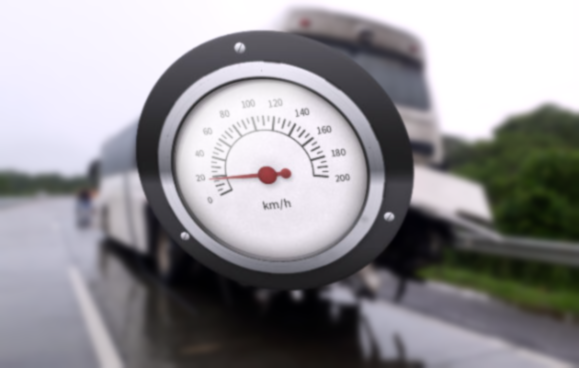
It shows 20 km/h
